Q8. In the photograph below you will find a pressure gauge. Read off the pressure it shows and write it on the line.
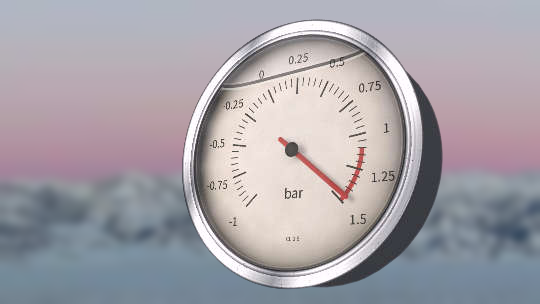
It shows 1.45 bar
